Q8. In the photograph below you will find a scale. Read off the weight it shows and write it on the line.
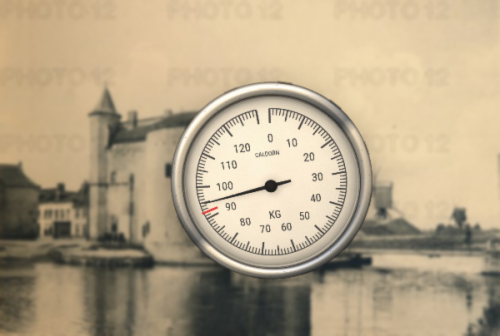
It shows 95 kg
